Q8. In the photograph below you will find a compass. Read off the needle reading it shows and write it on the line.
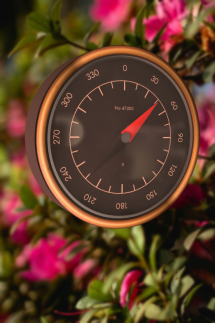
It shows 45 °
